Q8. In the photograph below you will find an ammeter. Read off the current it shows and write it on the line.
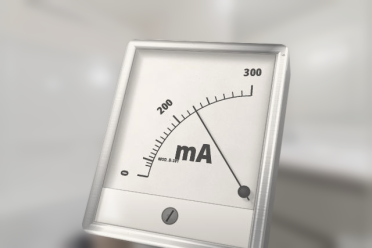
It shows 230 mA
